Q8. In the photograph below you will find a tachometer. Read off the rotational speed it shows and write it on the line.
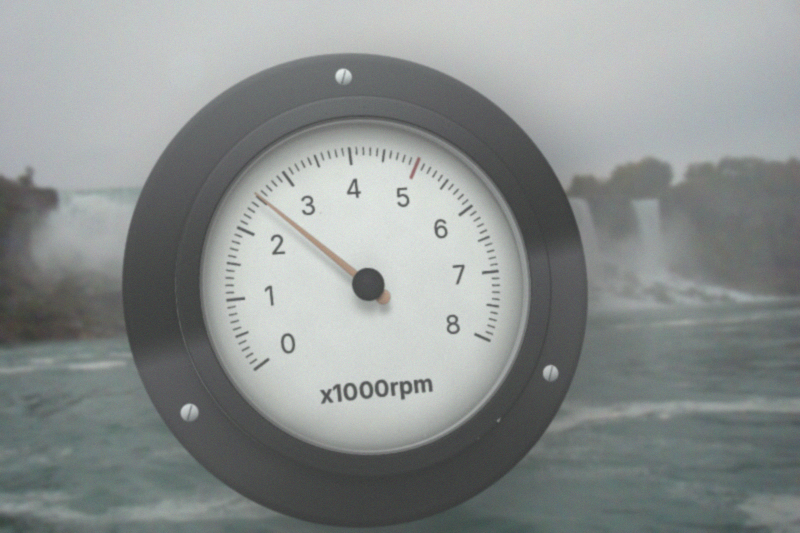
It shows 2500 rpm
